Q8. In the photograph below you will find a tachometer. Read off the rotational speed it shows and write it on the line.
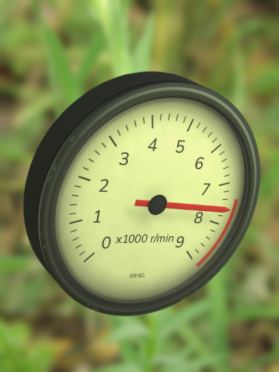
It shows 7600 rpm
